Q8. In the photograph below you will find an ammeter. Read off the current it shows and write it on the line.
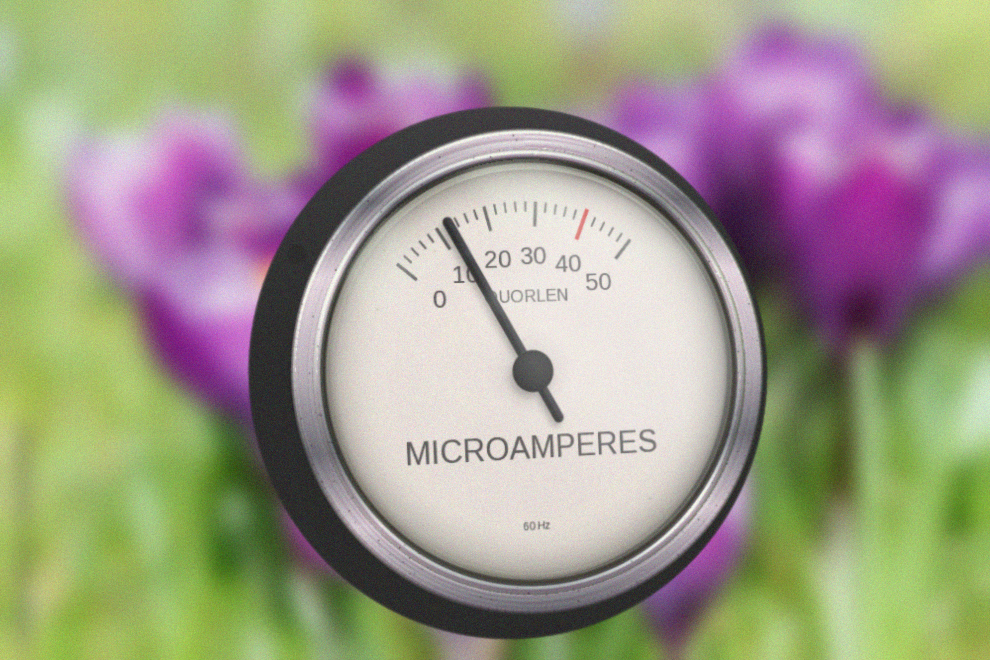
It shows 12 µA
